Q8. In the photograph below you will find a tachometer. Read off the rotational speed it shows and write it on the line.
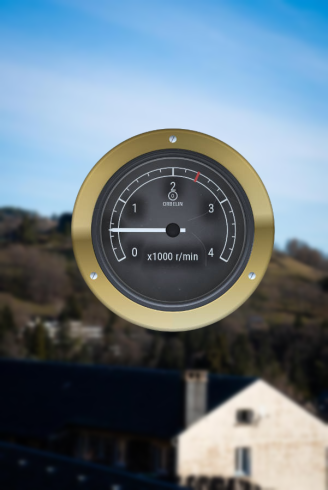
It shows 500 rpm
